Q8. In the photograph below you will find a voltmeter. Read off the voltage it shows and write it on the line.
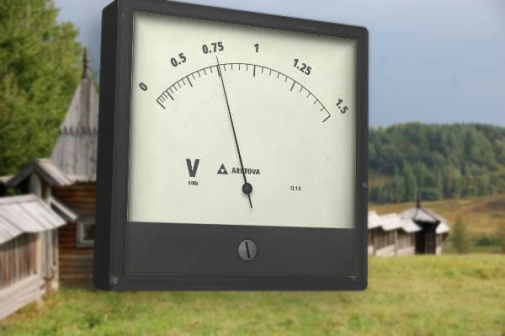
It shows 0.75 V
